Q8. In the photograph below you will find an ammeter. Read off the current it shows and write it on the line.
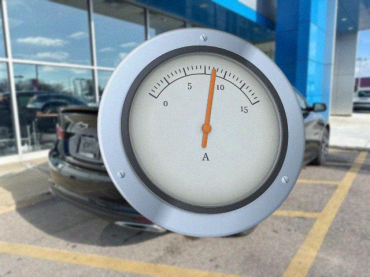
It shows 8.5 A
